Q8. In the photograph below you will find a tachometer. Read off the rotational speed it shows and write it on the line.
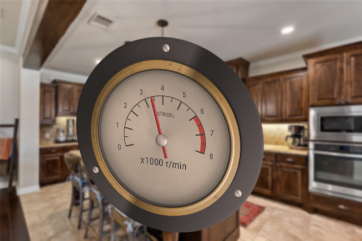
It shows 3500 rpm
